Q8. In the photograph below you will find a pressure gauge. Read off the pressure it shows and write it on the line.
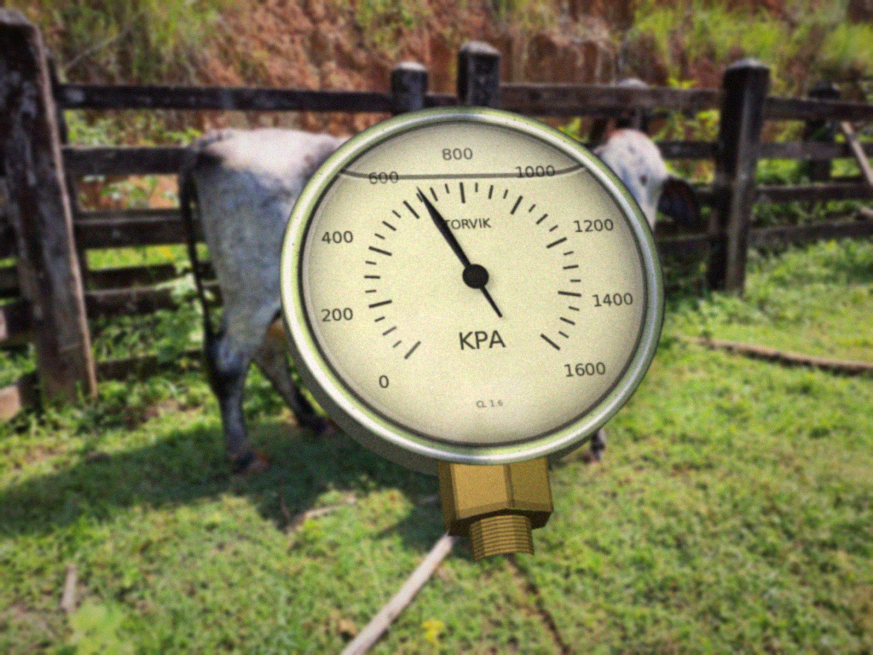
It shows 650 kPa
